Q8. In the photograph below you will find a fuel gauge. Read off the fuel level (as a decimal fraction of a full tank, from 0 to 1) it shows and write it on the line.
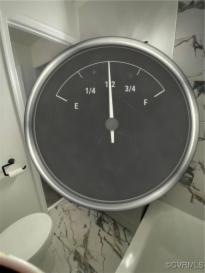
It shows 0.5
